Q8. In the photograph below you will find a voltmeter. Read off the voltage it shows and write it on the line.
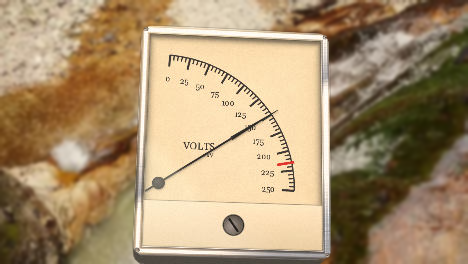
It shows 150 V
